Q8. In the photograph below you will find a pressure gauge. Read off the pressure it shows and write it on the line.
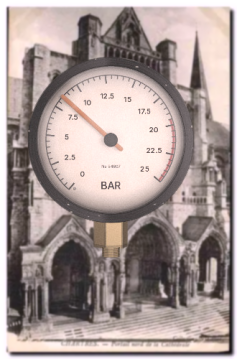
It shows 8.5 bar
